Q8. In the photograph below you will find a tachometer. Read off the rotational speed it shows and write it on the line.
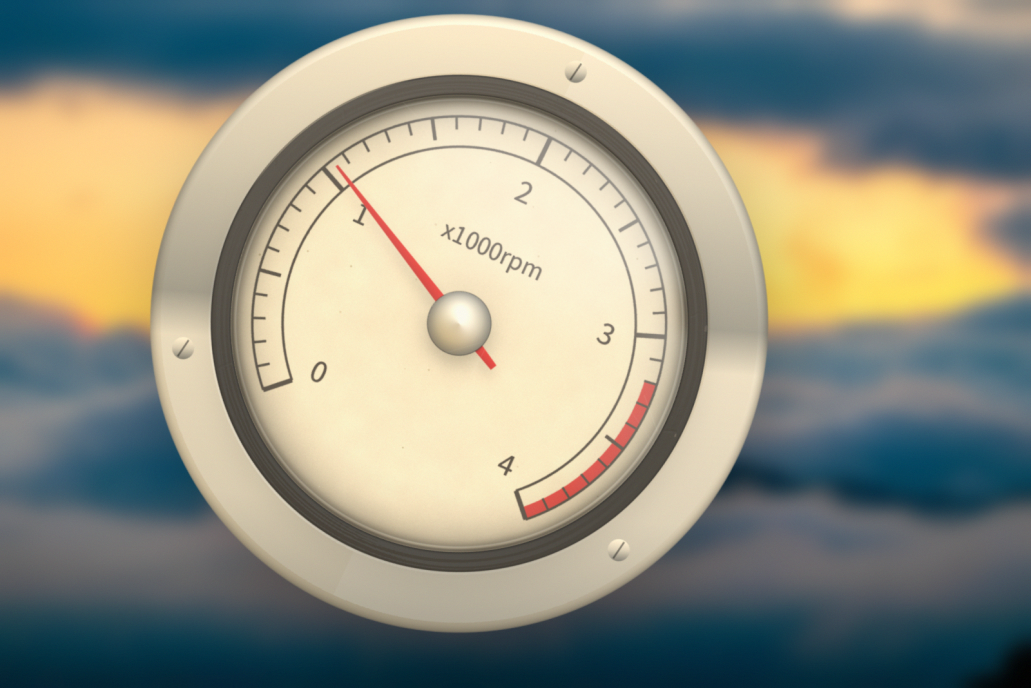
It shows 1050 rpm
